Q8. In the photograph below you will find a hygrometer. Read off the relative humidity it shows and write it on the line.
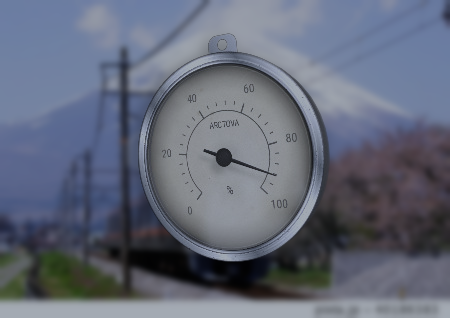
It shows 92 %
